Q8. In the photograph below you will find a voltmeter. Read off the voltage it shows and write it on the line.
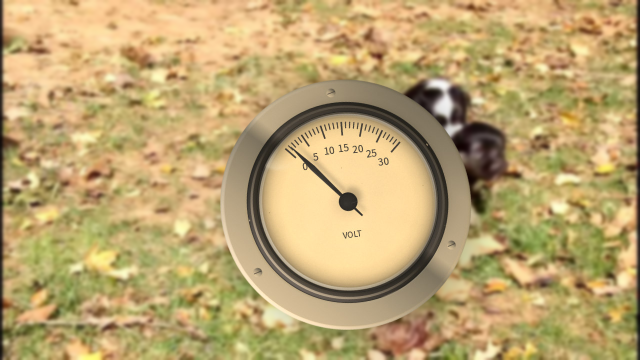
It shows 1 V
